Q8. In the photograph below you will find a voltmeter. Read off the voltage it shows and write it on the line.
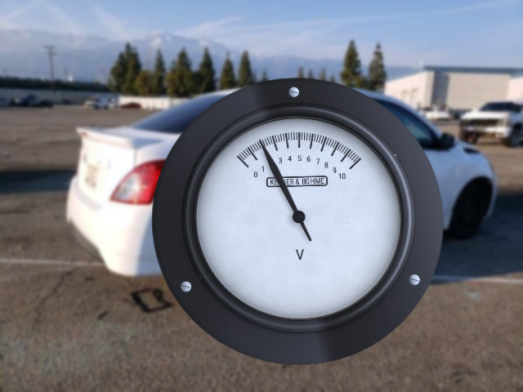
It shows 2 V
